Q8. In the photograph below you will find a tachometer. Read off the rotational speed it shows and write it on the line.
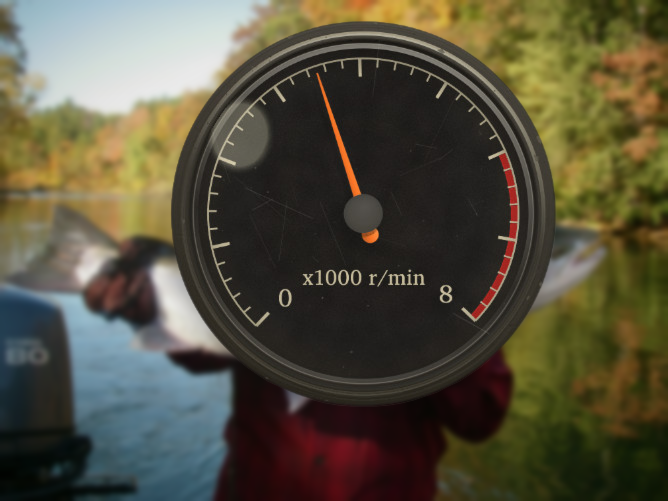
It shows 3500 rpm
